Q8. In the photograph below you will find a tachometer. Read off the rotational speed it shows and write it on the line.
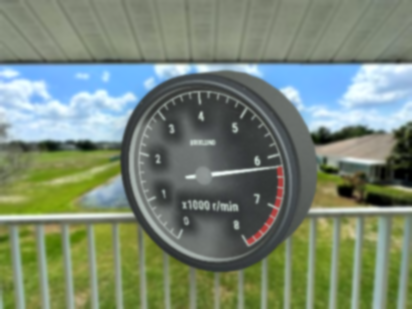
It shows 6200 rpm
